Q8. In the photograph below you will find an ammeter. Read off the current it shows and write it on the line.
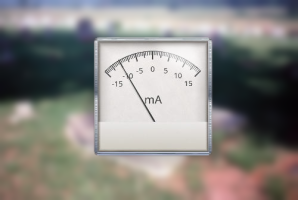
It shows -10 mA
